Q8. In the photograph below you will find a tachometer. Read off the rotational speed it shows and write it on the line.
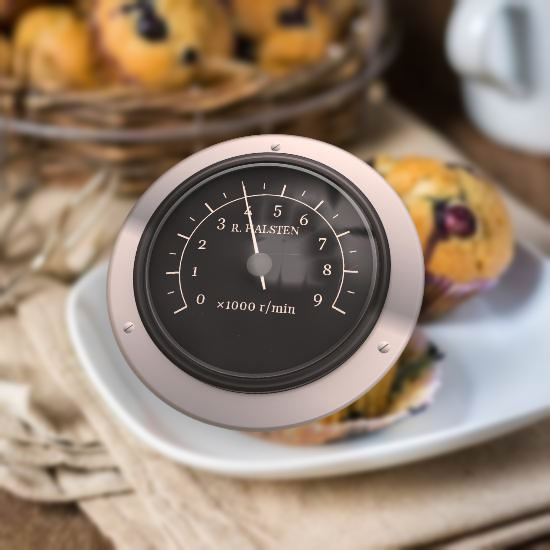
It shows 4000 rpm
